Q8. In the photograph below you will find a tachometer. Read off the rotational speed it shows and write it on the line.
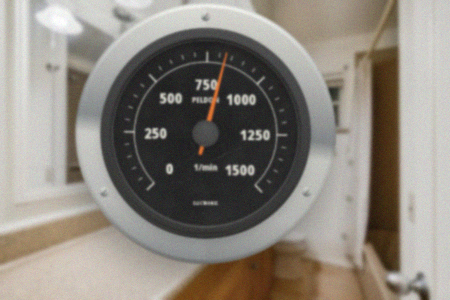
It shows 825 rpm
